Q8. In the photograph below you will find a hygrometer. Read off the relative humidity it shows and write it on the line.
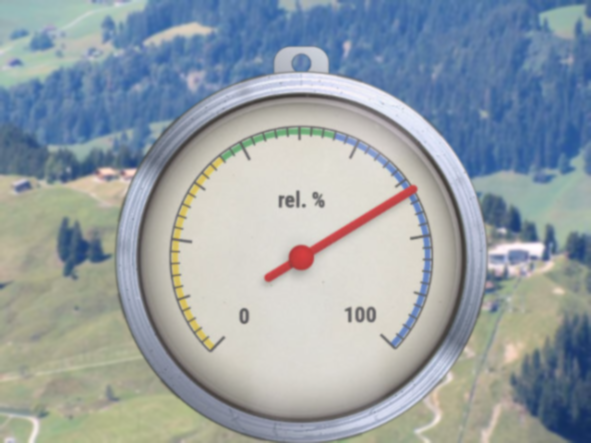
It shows 72 %
